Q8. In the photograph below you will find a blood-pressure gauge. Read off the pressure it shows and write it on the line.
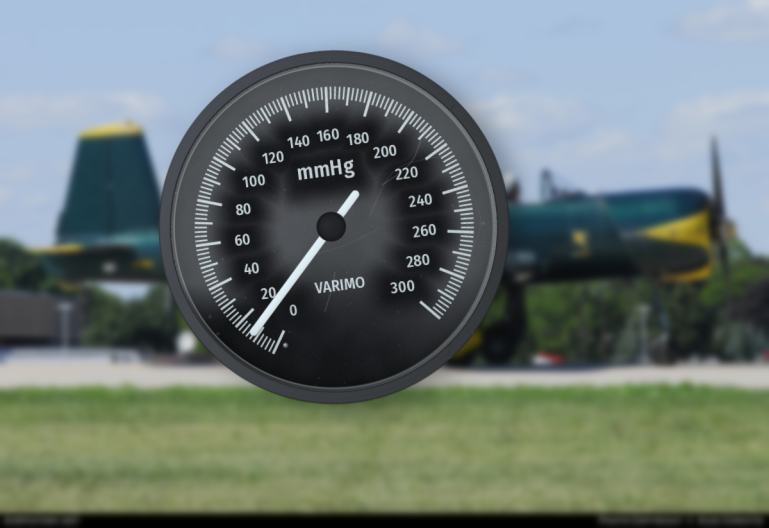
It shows 12 mmHg
